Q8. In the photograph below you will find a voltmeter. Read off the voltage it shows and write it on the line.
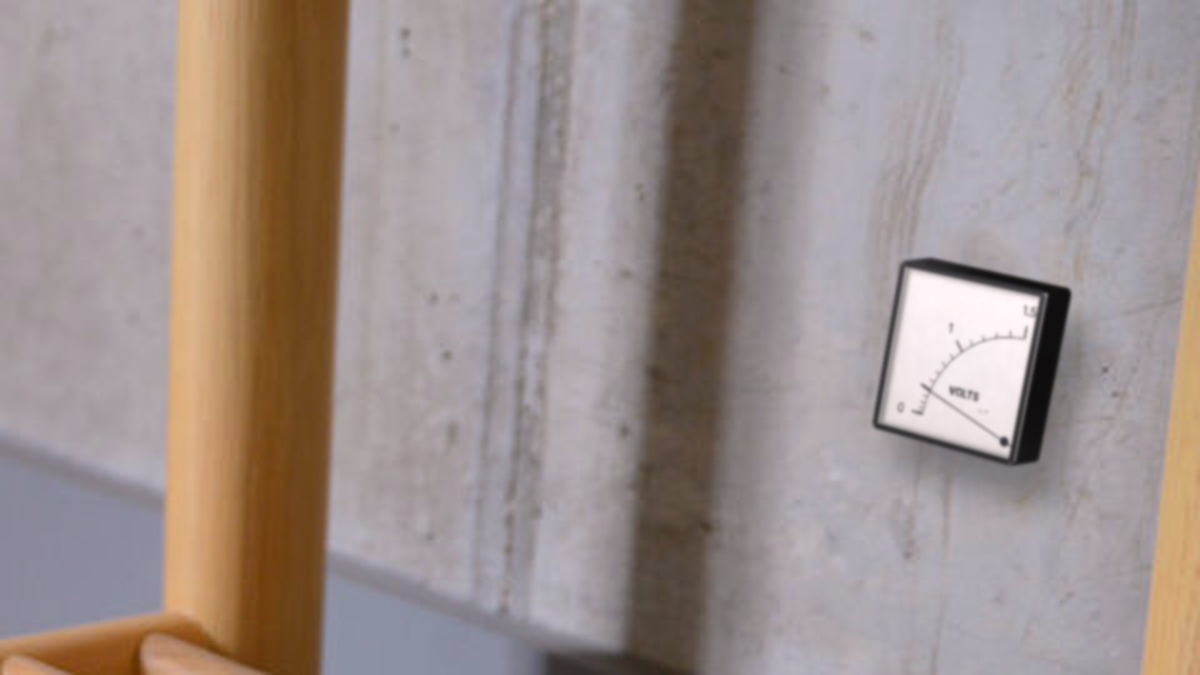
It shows 0.5 V
